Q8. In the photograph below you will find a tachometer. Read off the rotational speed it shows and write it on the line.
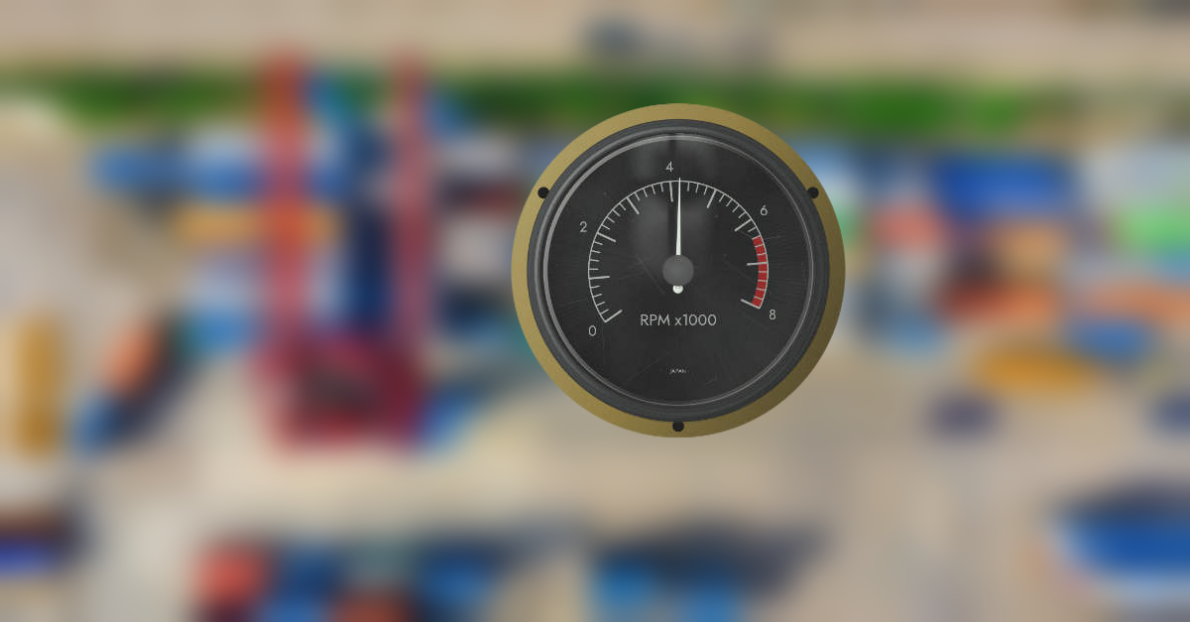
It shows 4200 rpm
